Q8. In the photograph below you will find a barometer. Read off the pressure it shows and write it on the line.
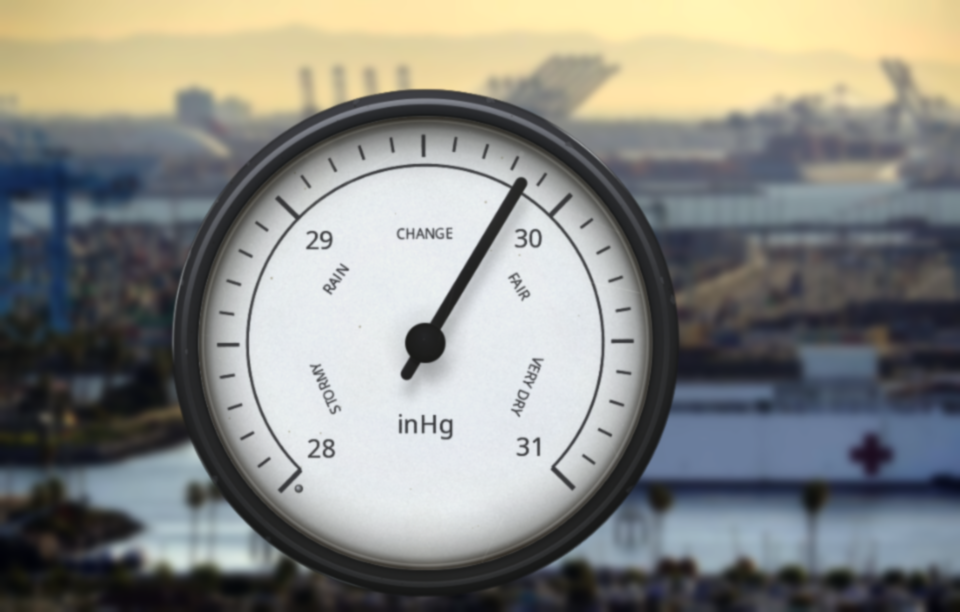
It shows 29.85 inHg
